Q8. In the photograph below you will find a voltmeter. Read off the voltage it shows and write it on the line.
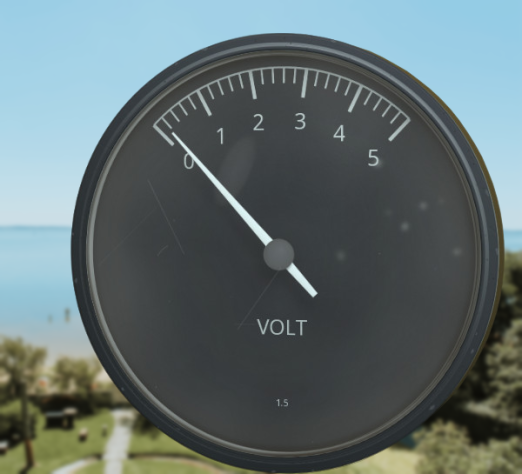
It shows 0.2 V
